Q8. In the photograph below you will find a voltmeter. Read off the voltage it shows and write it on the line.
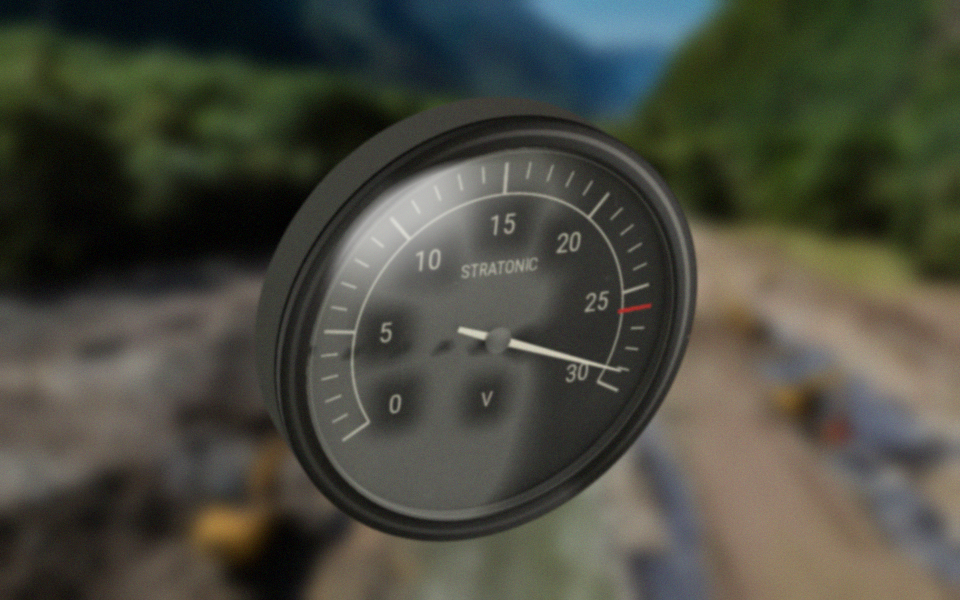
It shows 29 V
